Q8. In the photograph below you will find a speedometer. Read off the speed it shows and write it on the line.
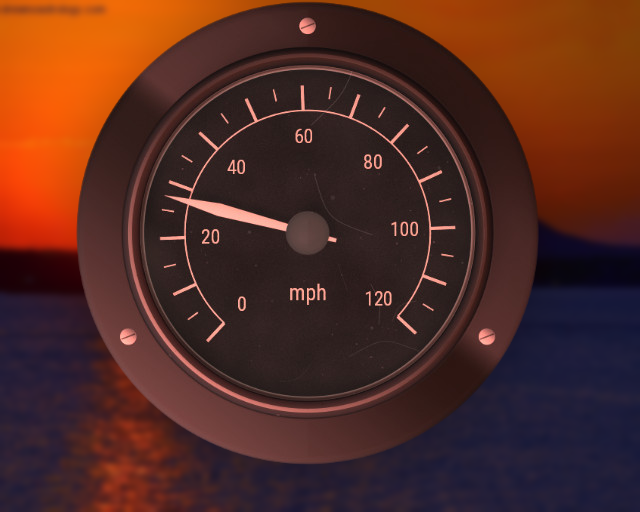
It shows 27.5 mph
